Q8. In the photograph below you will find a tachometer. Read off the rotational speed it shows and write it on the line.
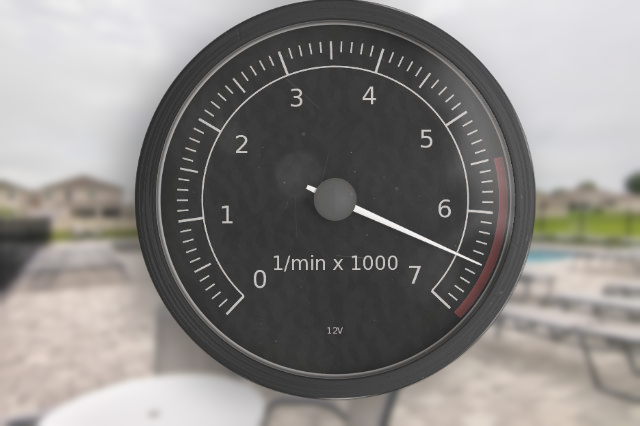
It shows 6500 rpm
